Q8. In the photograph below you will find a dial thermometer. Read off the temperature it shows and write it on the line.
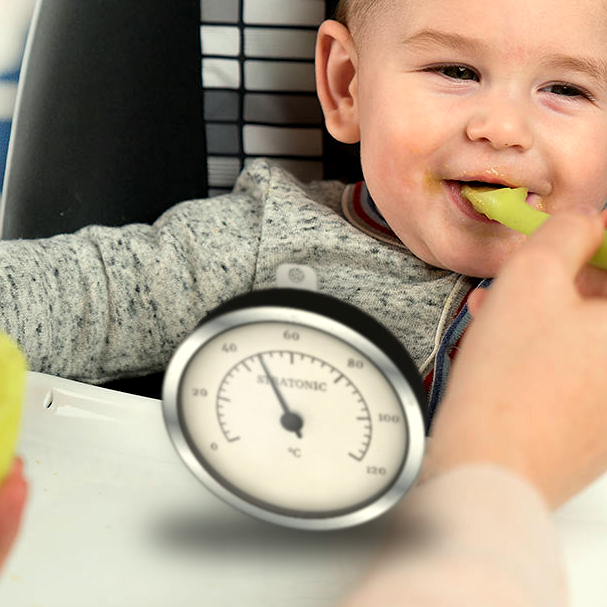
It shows 48 °C
